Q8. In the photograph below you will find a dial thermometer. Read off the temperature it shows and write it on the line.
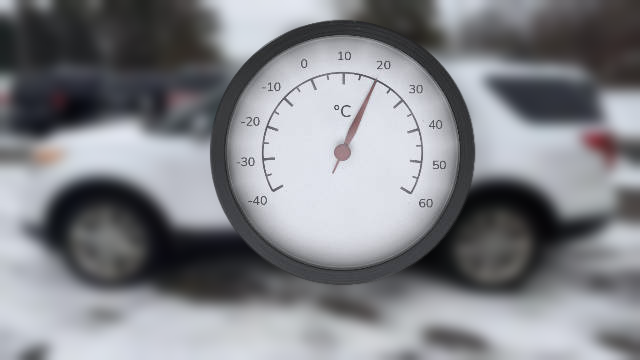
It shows 20 °C
